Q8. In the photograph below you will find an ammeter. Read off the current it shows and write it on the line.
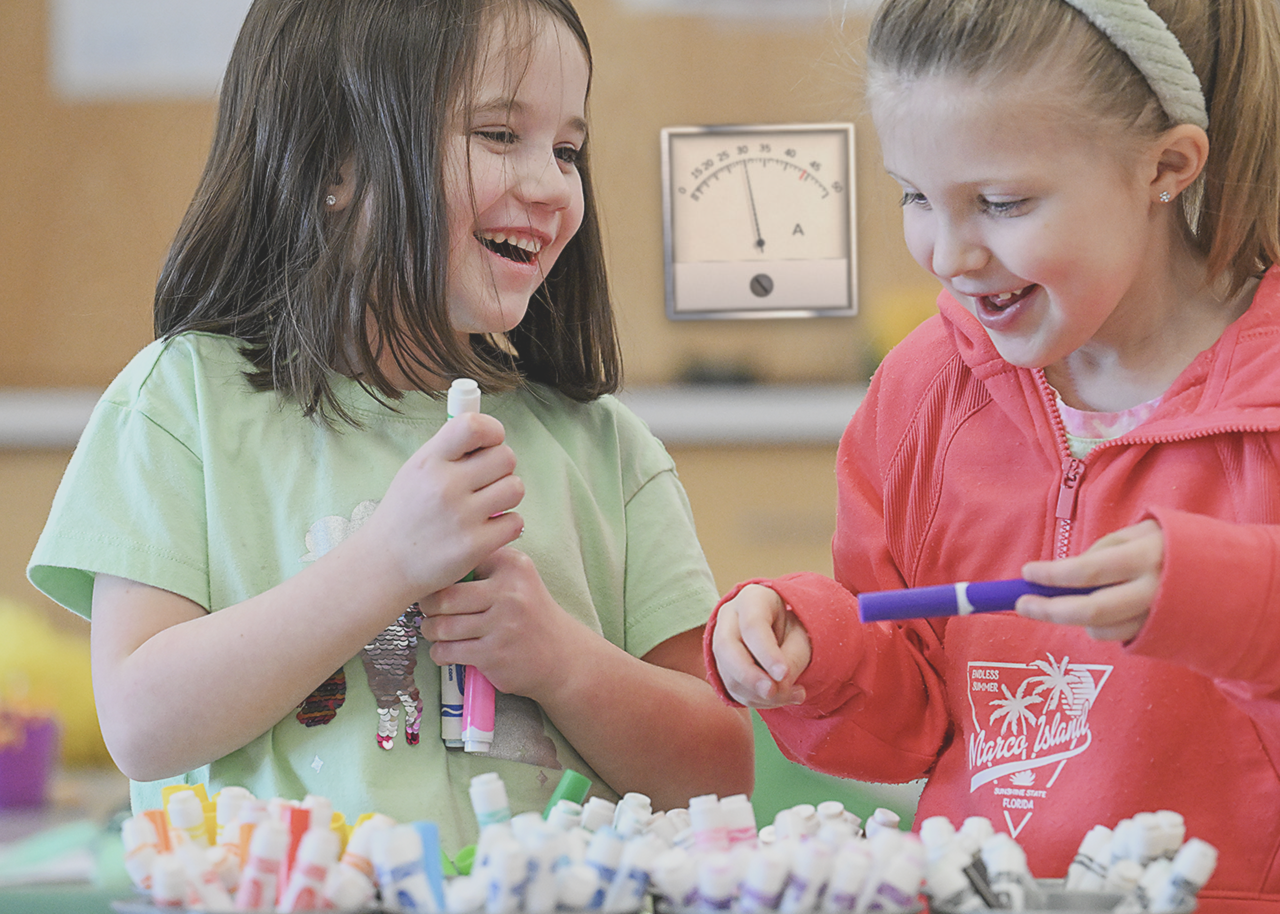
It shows 30 A
